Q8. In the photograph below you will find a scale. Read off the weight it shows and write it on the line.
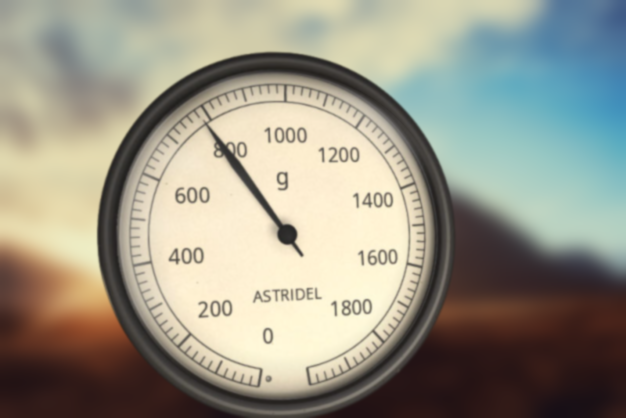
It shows 780 g
